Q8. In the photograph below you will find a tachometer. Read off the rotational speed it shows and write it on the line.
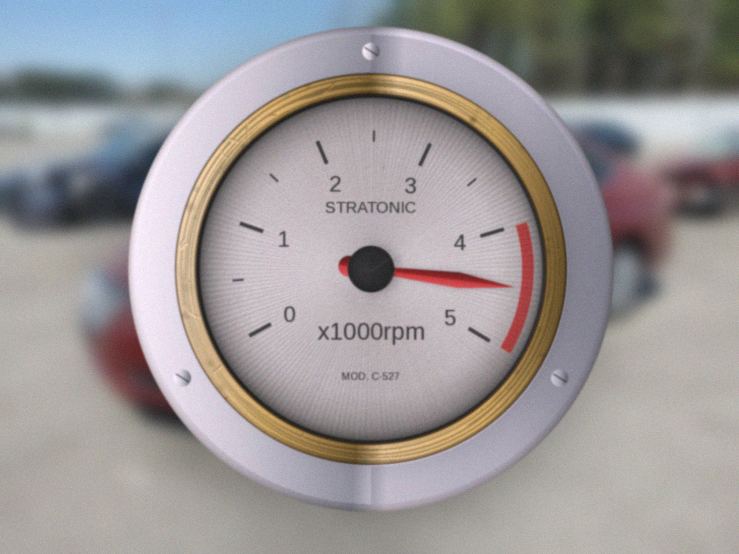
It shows 4500 rpm
